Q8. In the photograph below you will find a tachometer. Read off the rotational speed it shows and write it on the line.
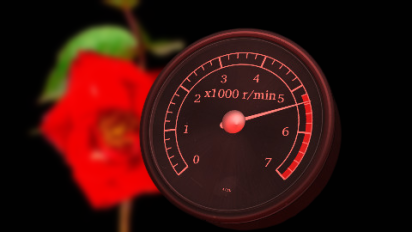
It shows 5400 rpm
